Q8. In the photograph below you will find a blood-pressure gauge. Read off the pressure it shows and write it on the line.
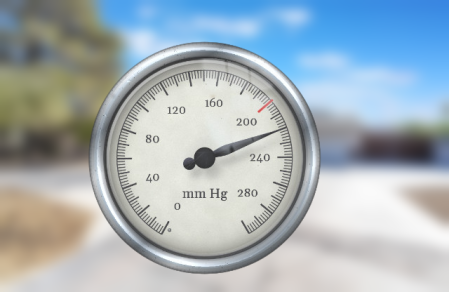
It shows 220 mmHg
